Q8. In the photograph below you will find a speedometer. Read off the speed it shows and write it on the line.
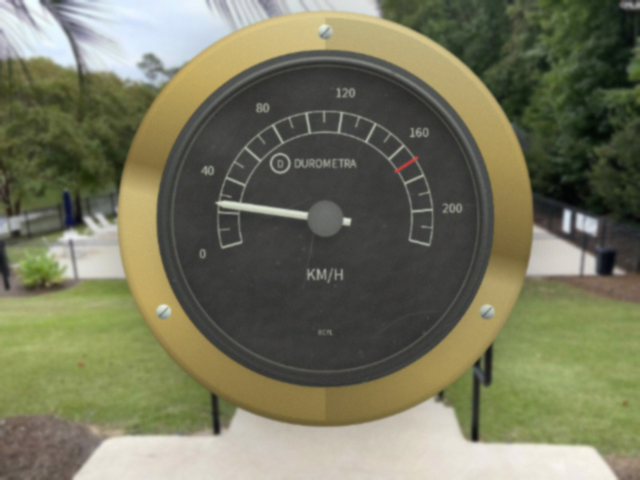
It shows 25 km/h
